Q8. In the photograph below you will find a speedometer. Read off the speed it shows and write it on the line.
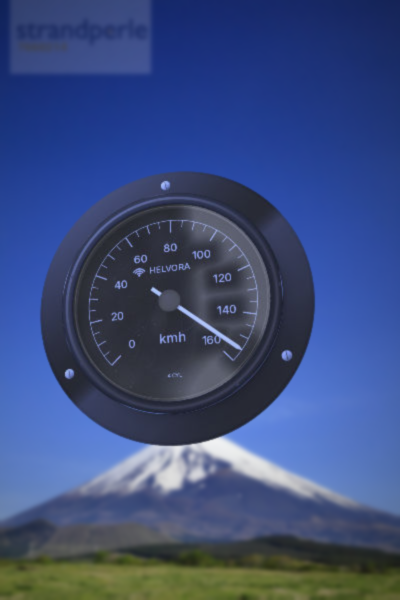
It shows 155 km/h
